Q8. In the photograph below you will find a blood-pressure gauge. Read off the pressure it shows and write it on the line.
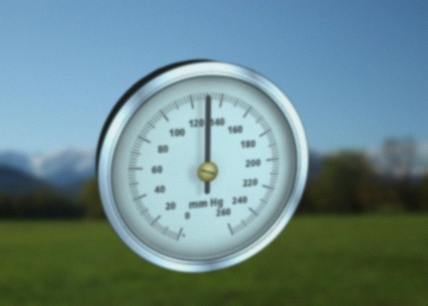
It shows 130 mmHg
